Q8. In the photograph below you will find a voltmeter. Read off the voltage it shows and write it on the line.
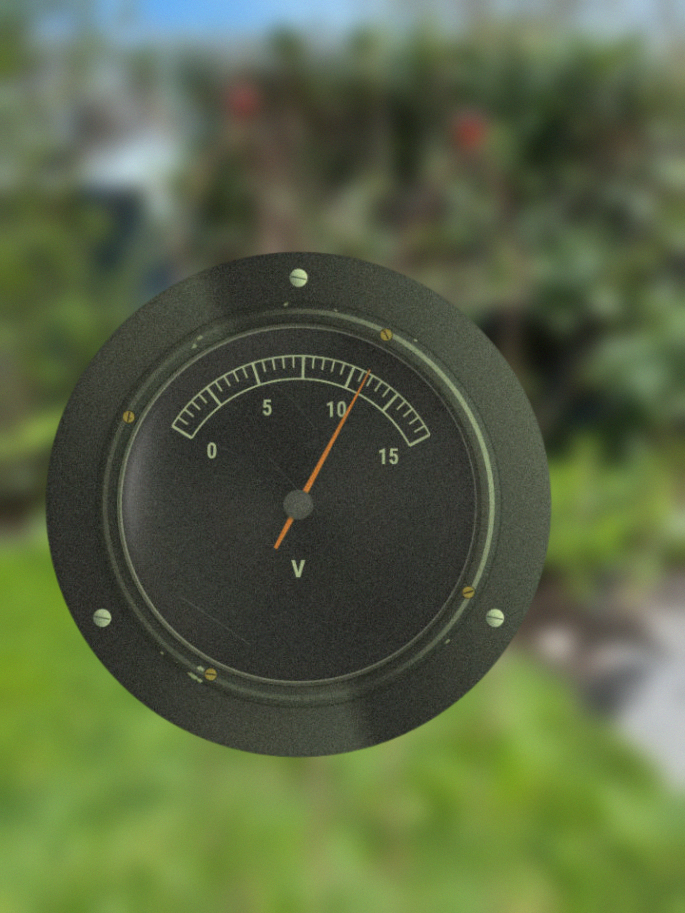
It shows 10.75 V
